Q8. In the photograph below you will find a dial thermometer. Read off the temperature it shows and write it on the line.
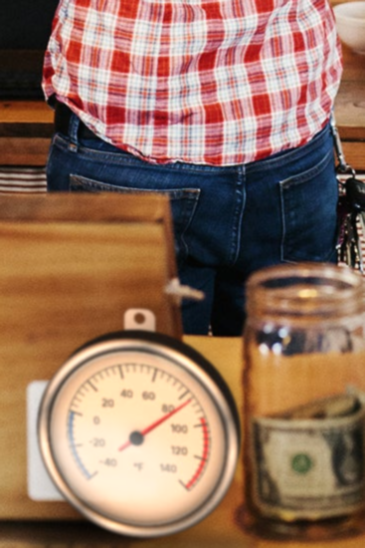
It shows 84 °F
